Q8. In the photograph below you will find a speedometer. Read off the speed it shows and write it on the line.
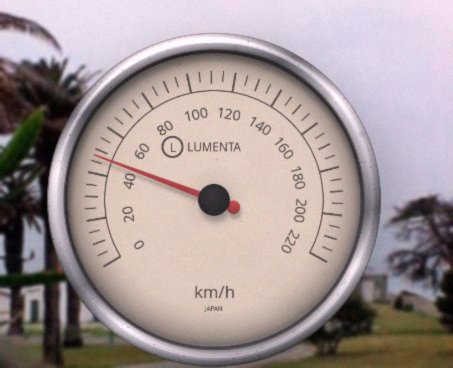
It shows 47.5 km/h
